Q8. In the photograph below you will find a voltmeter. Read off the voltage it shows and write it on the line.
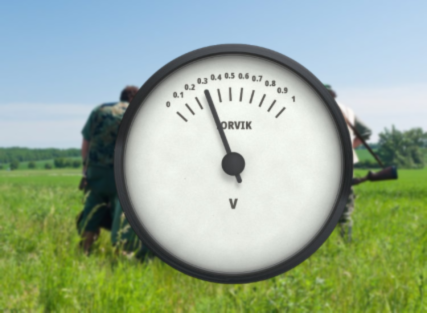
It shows 0.3 V
